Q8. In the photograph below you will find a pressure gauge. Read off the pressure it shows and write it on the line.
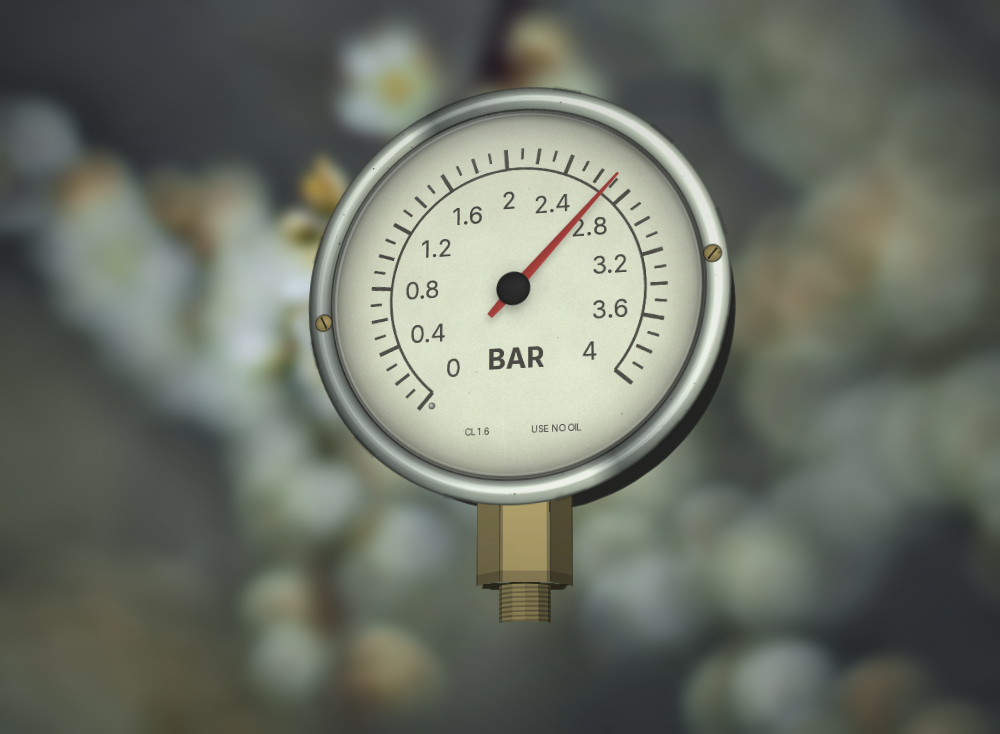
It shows 2.7 bar
